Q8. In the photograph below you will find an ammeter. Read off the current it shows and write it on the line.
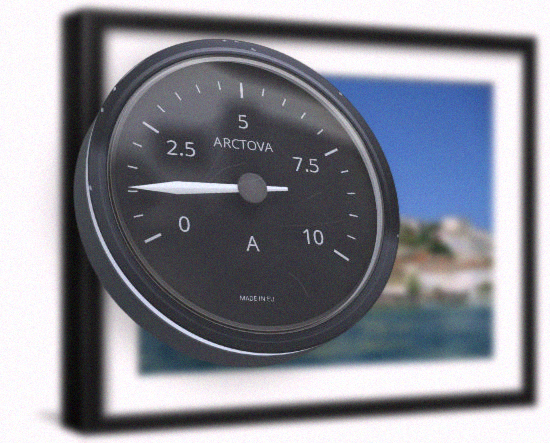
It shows 1 A
